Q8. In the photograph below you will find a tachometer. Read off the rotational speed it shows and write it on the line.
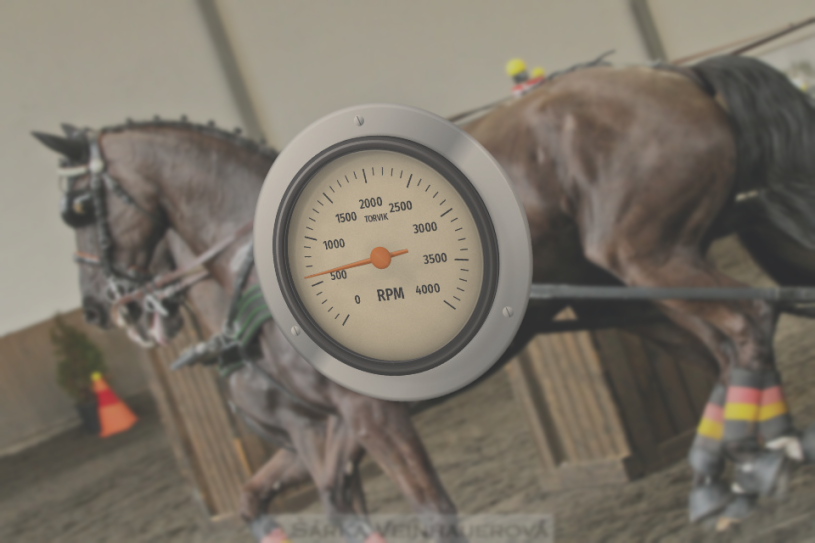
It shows 600 rpm
